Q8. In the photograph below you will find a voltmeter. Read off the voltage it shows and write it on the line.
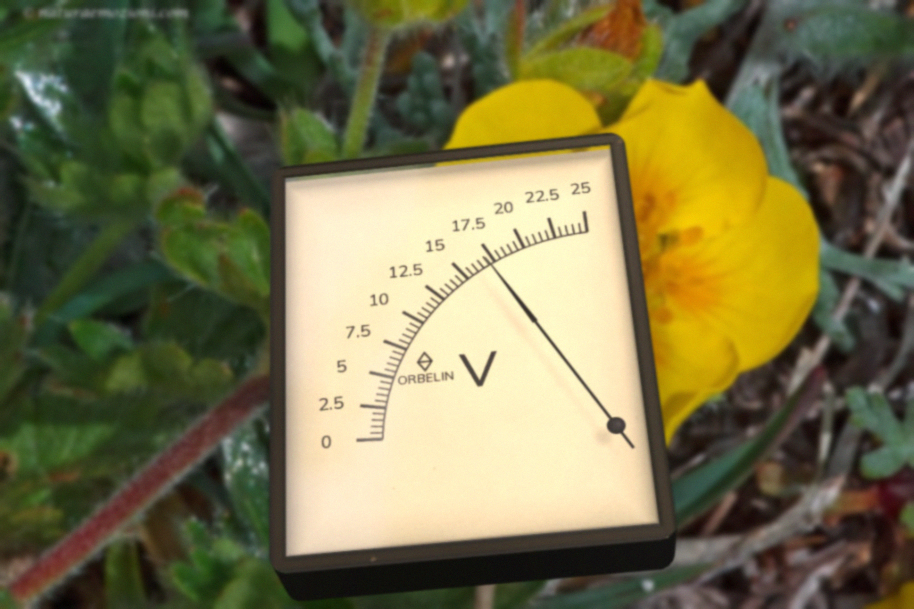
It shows 17 V
